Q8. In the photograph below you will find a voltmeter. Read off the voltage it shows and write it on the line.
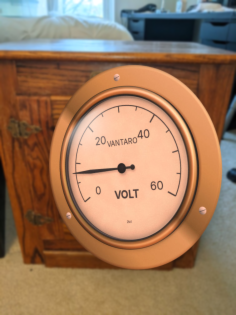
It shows 7.5 V
